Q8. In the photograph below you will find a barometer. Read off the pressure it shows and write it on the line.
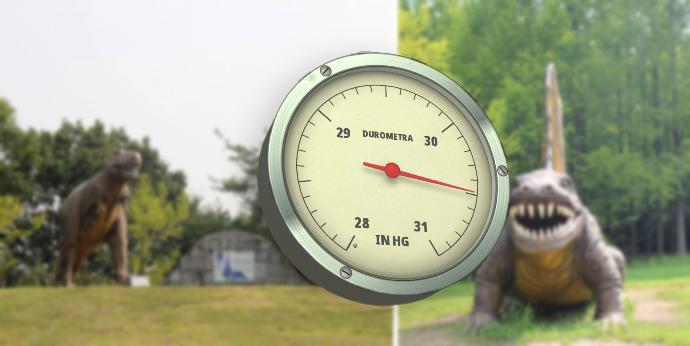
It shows 30.5 inHg
